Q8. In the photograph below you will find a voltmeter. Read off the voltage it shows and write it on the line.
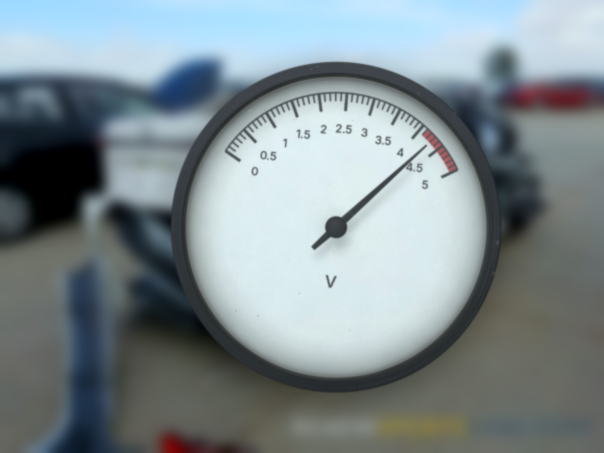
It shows 4.3 V
